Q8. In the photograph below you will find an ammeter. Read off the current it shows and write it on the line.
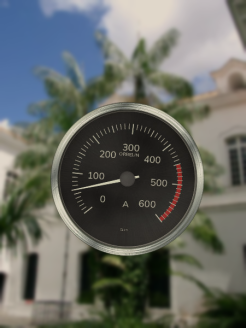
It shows 60 A
